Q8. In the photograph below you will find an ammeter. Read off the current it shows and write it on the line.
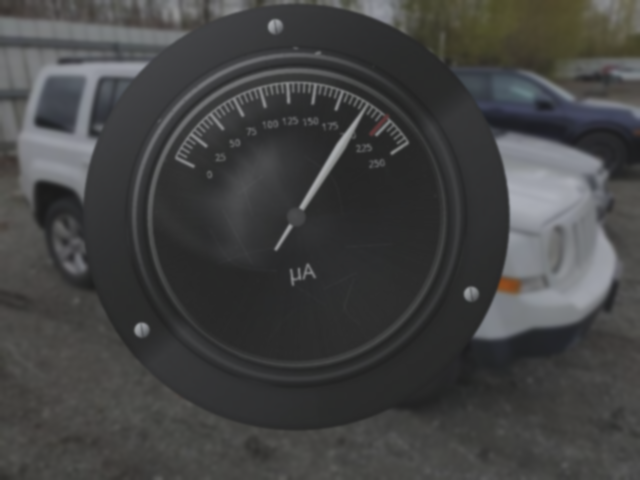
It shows 200 µA
